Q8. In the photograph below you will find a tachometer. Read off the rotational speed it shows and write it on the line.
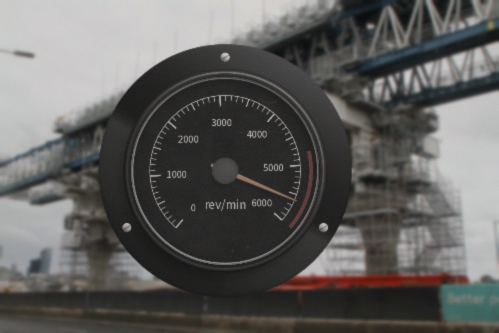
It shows 5600 rpm
